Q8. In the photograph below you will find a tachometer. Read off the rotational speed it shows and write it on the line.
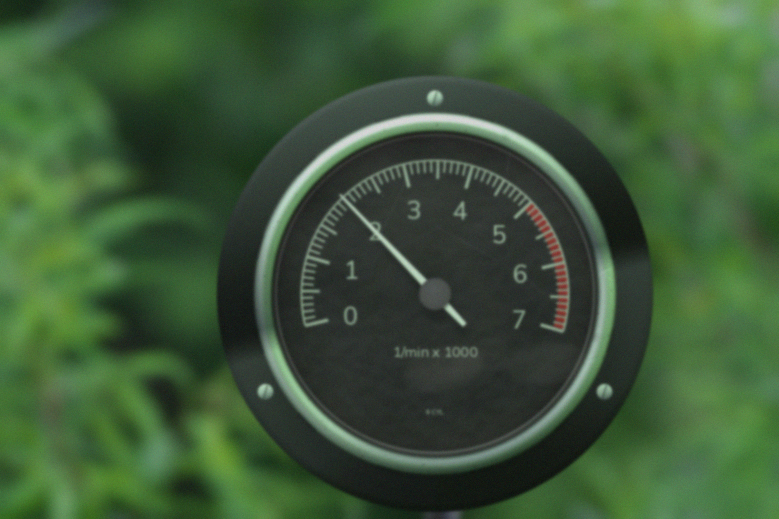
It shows 2000 rpm
